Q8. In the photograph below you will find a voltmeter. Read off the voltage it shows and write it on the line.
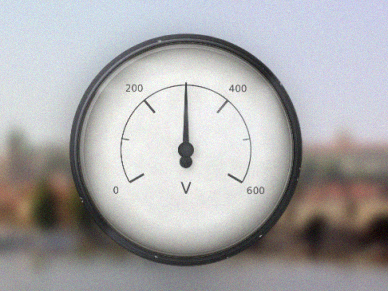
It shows 300 V
